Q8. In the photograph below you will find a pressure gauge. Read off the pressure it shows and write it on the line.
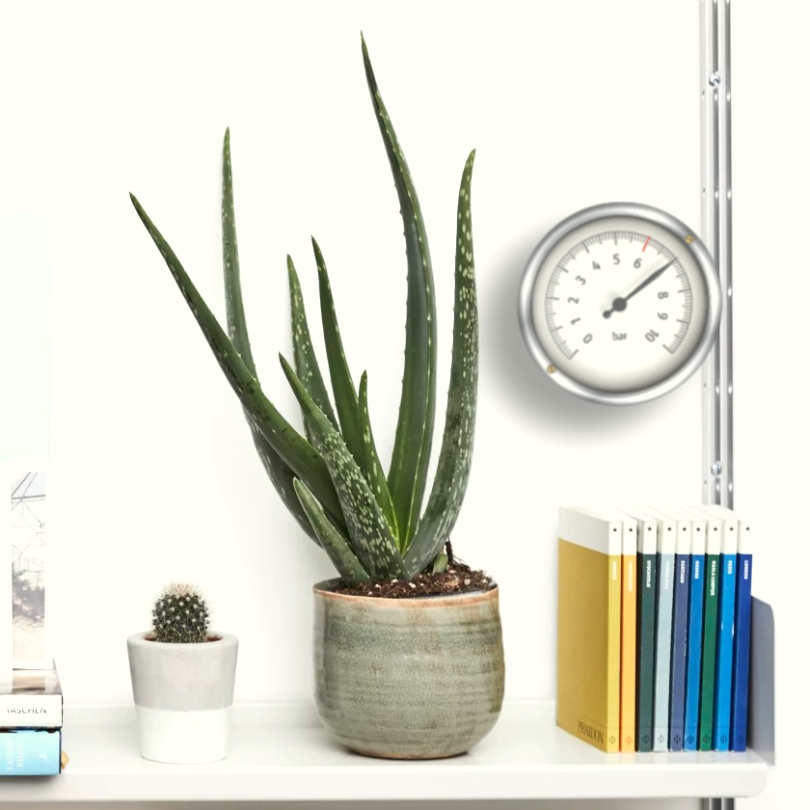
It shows 7 bar
